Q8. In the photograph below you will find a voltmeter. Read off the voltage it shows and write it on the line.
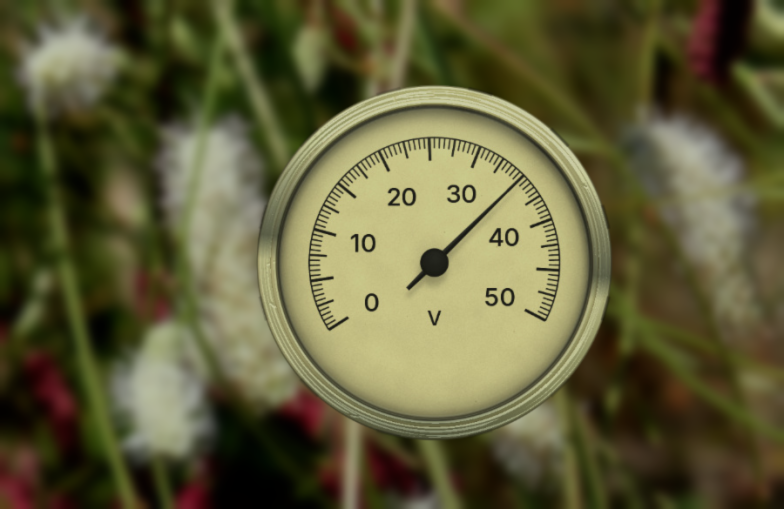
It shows 35 V
